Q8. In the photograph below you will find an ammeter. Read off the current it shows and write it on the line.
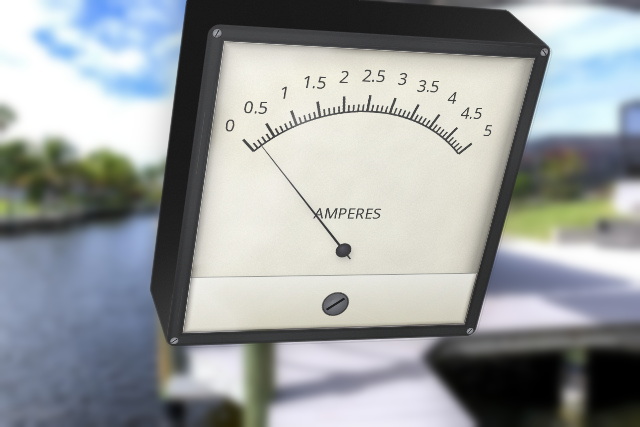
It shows 0.2 A
